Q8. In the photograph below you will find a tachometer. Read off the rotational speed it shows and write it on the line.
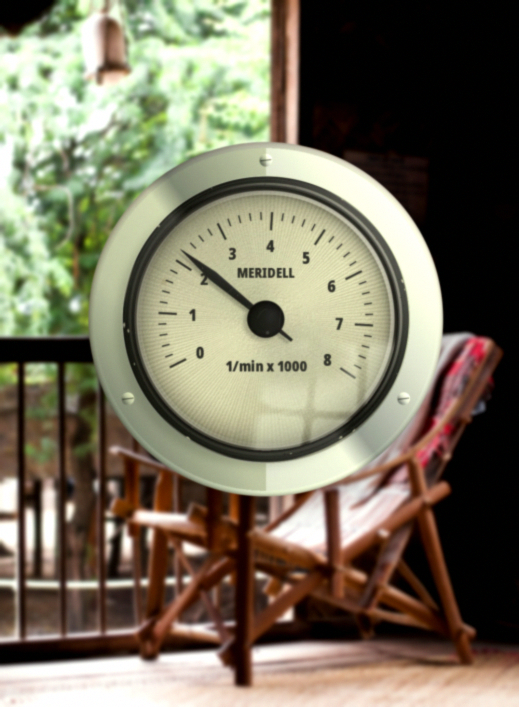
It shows 2200 rpm
